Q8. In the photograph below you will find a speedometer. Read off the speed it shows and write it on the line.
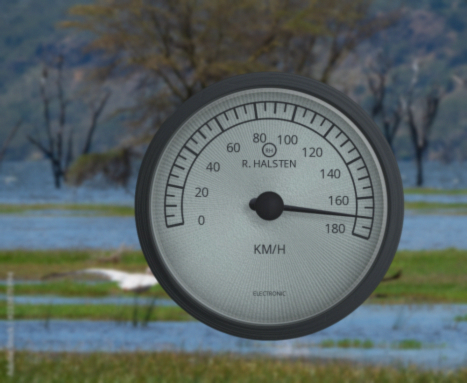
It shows 170 km/h
